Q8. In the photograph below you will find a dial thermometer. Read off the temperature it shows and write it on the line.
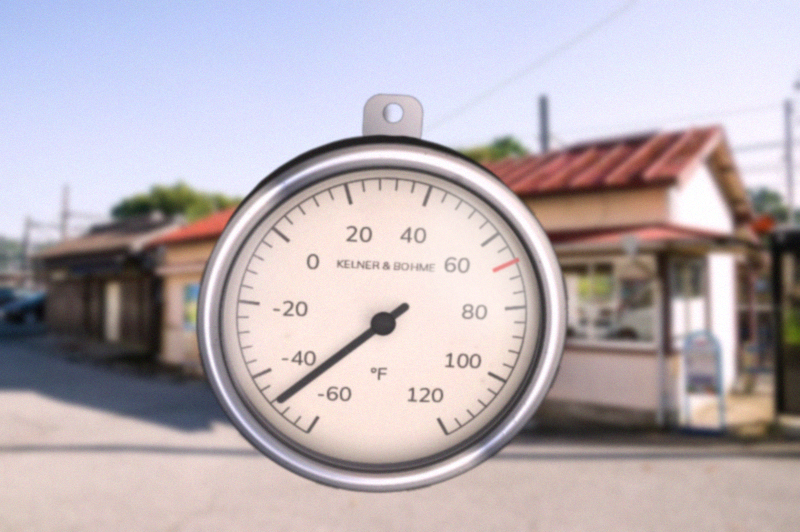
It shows -48 °F
